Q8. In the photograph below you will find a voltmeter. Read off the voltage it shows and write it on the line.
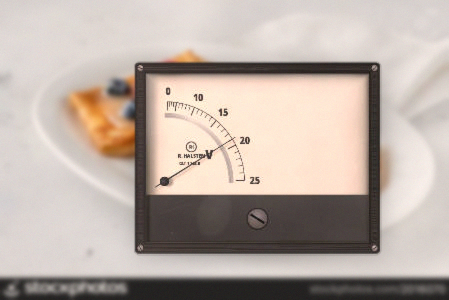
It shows 19 V
